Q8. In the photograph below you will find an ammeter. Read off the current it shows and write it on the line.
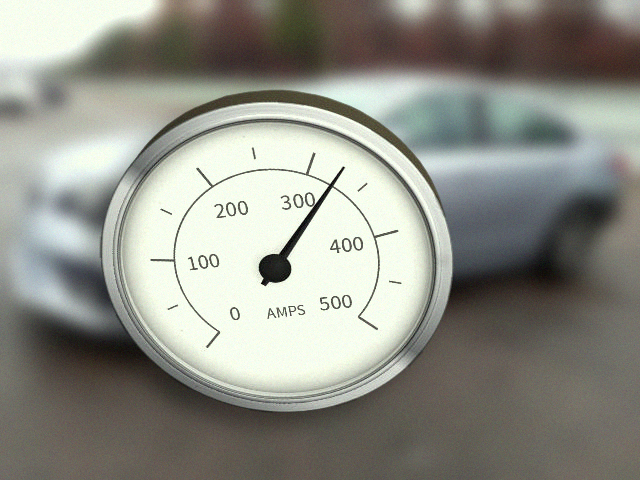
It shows 325 A
